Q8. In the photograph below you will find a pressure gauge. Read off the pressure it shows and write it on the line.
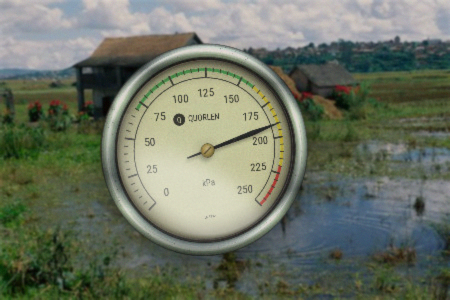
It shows 190 kPa
